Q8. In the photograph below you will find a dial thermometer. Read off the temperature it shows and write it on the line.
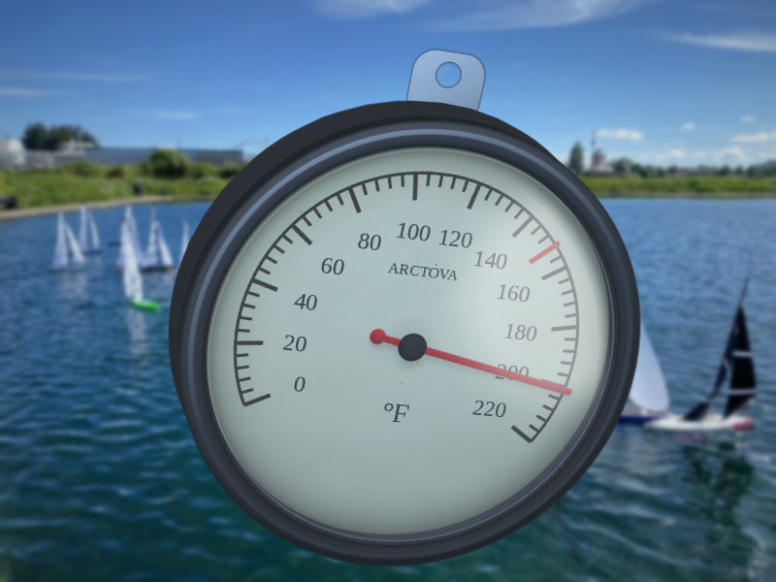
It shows 200 °F
